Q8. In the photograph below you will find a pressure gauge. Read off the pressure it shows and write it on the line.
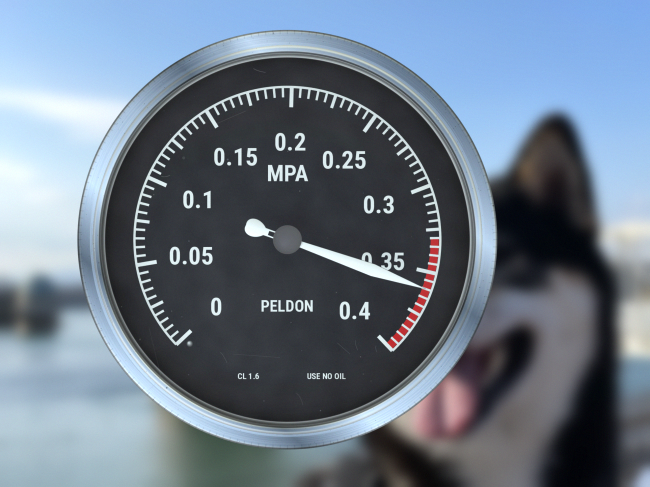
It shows 0.36 MPa
